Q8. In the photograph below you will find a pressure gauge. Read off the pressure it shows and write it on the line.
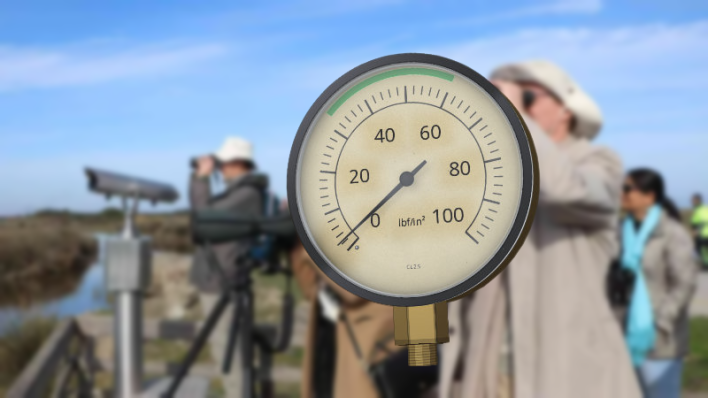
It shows 2 psi
